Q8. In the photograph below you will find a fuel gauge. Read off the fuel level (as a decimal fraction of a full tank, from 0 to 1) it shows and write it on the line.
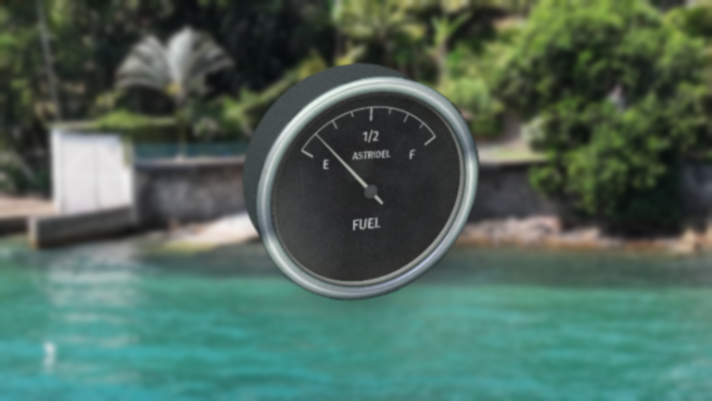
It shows 0.125
